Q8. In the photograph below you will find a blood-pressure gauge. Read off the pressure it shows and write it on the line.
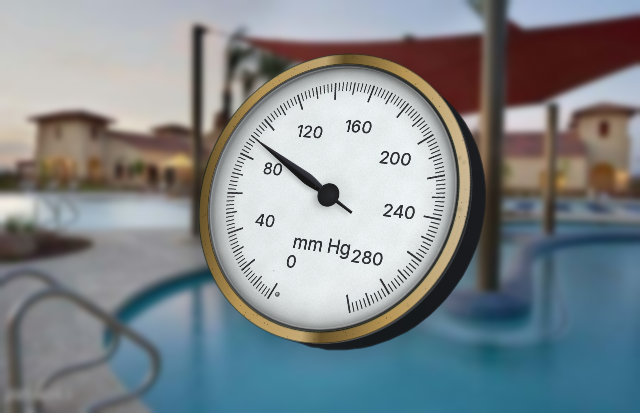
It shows 90 mmHg
